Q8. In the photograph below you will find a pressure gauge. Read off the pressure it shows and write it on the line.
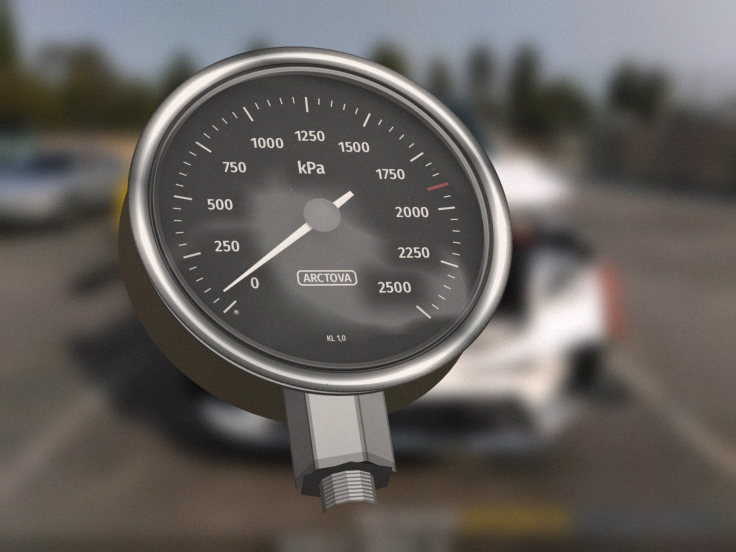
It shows 50 kPa
